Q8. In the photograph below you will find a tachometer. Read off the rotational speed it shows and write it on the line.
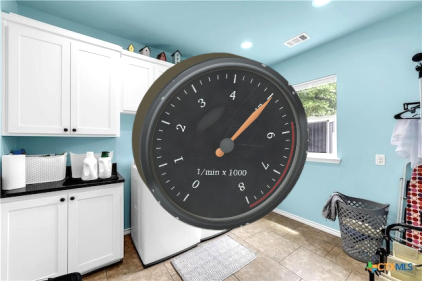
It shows 5000 rpm
